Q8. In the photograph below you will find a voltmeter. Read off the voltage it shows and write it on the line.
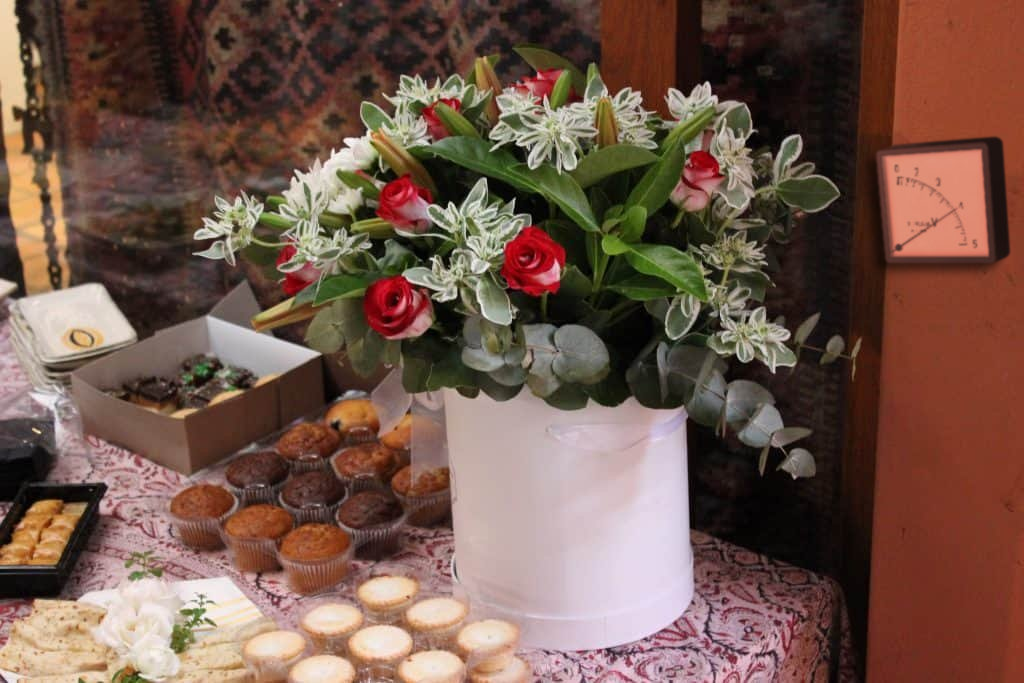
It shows 4 V
